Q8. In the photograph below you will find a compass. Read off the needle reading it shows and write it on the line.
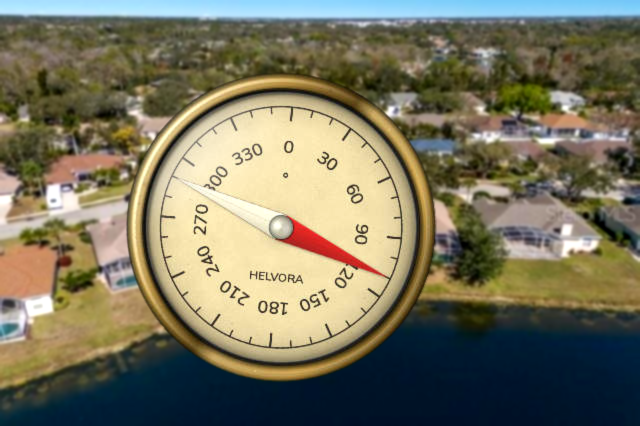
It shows 110 °
